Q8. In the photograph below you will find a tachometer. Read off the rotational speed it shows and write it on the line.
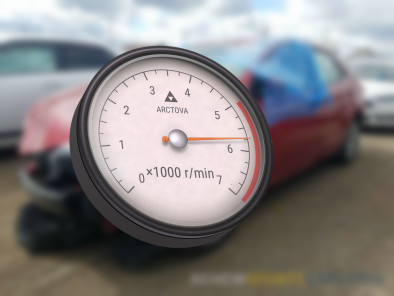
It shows 5750 rpm
